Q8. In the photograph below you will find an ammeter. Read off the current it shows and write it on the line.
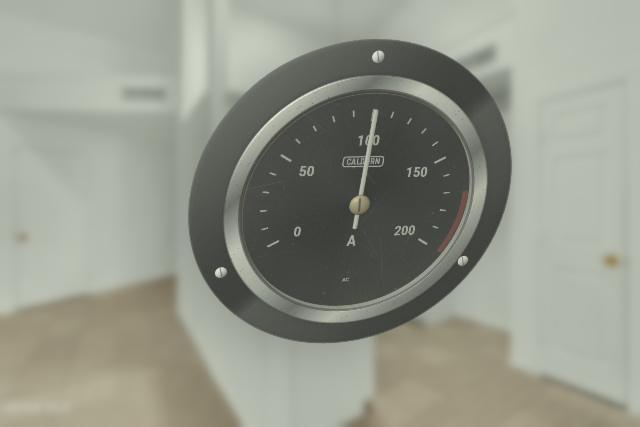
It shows 100 A
